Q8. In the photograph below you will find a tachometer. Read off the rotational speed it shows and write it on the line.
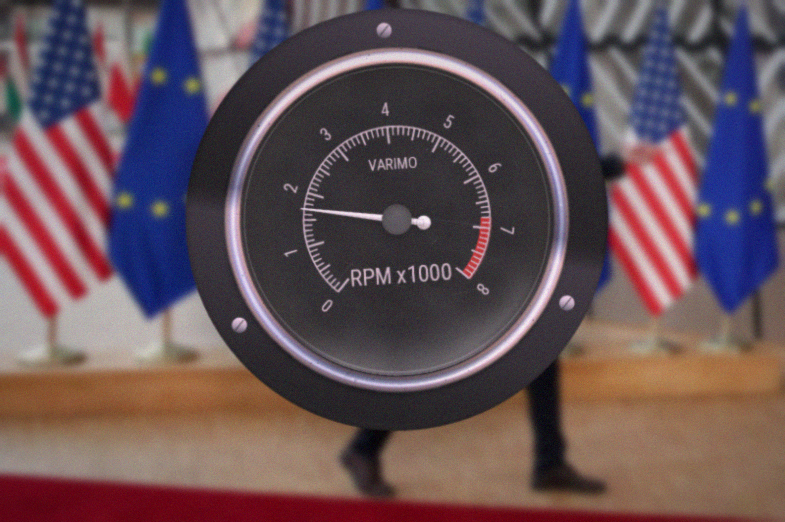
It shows 1700 rpm
